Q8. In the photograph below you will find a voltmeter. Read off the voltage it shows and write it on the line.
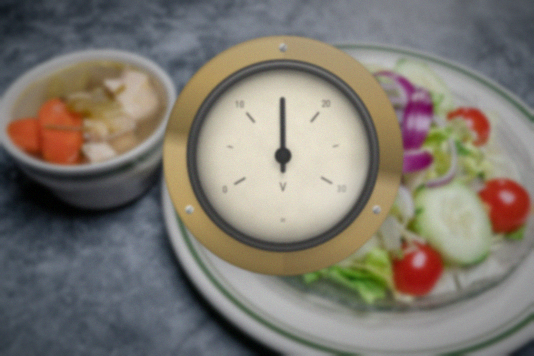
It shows 15 V
